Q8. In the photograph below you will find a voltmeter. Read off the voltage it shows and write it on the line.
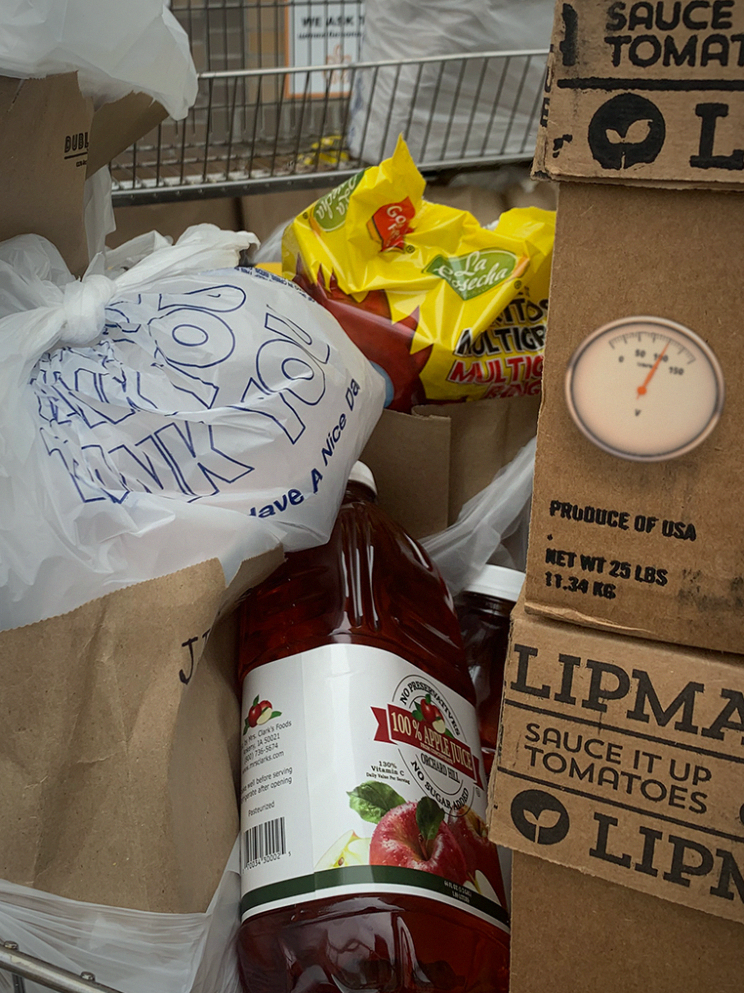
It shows 100 V
